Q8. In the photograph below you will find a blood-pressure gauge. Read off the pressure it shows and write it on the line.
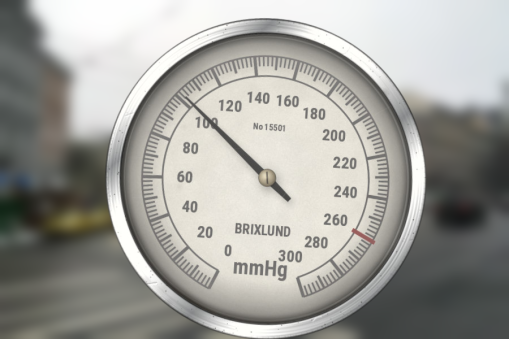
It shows 102 mmHg
